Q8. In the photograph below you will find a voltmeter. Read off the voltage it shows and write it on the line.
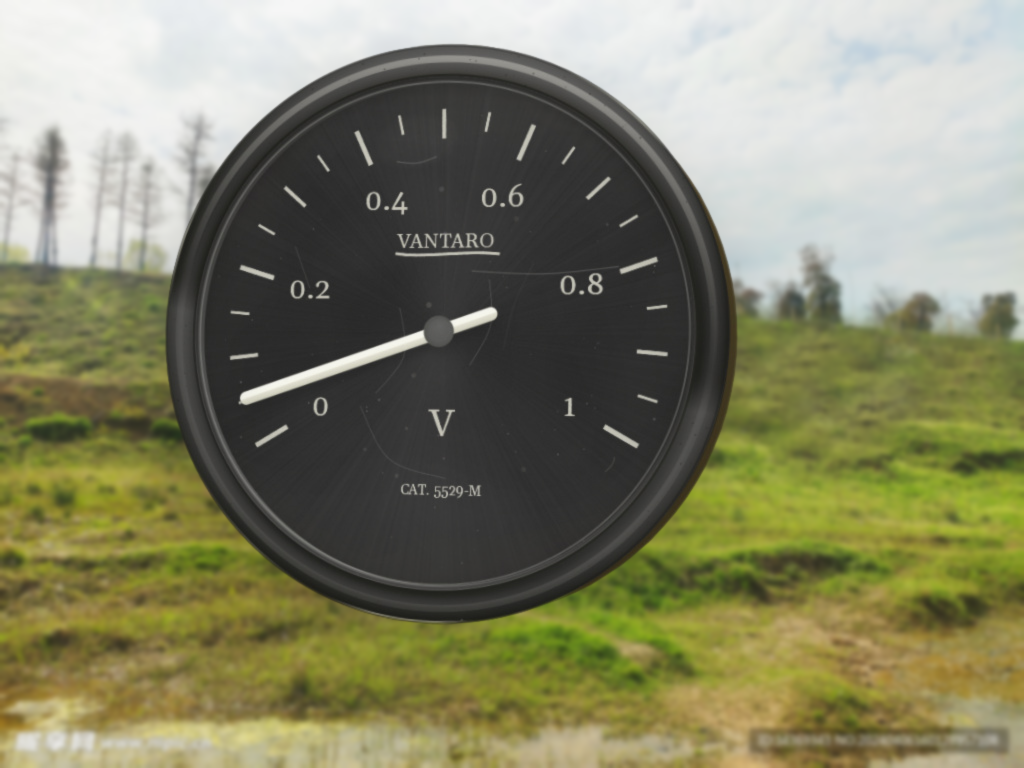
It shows 0.05 V
